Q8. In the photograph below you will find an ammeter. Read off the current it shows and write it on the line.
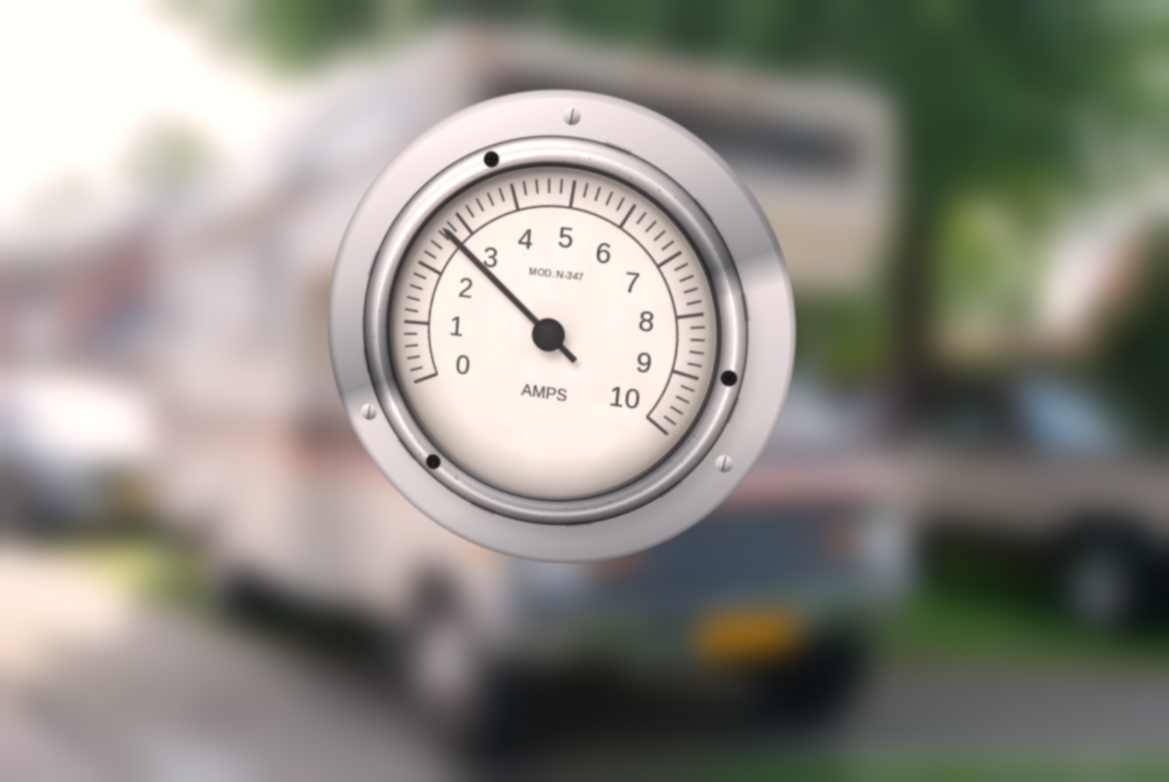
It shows 2.7 A
